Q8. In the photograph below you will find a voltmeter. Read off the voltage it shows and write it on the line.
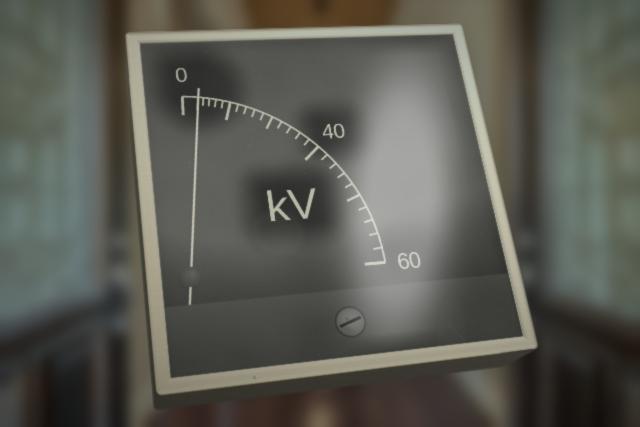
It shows 10 kV
